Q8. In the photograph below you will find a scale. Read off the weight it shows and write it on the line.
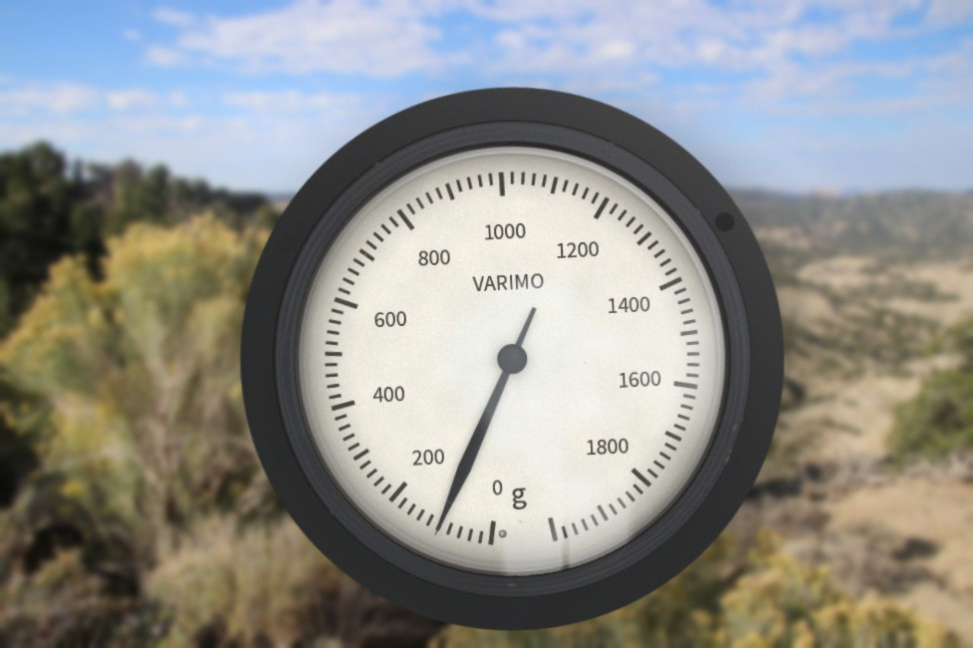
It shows 100 g
